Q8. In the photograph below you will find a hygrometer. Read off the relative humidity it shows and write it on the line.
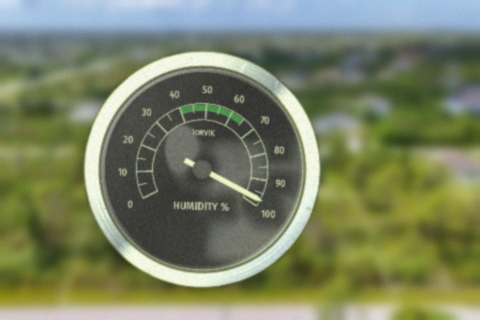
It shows 97.5 %
